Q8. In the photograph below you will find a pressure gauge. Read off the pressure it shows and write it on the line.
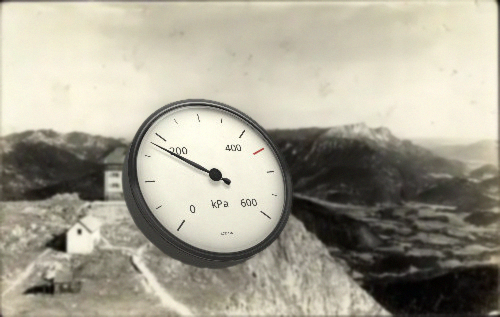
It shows 175 kPa
